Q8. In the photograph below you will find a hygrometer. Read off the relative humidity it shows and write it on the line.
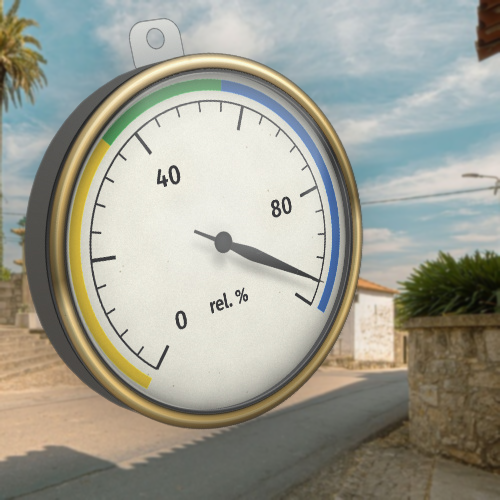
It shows 96 %
